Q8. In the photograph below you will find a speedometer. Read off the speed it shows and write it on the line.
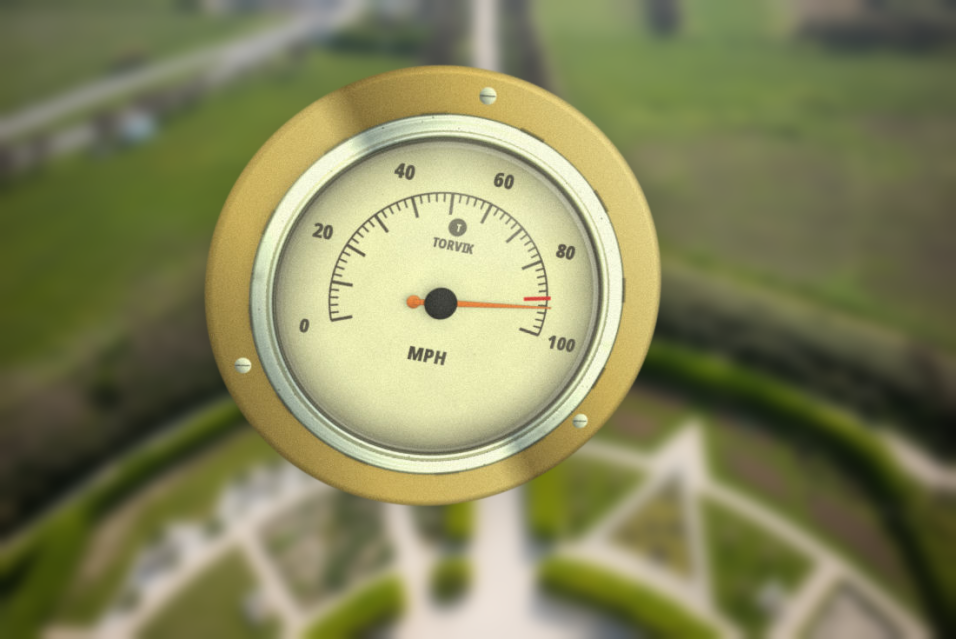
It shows 92 mph
